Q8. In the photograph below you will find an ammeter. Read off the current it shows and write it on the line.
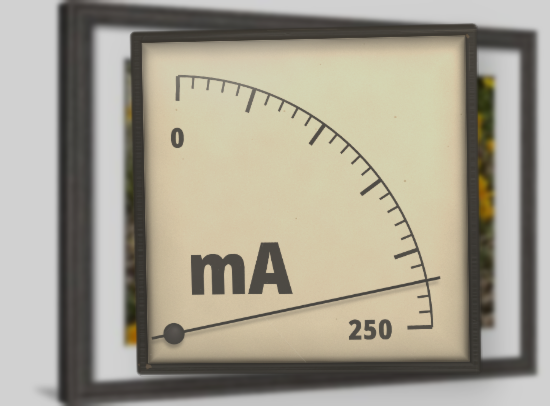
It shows 220 mA
